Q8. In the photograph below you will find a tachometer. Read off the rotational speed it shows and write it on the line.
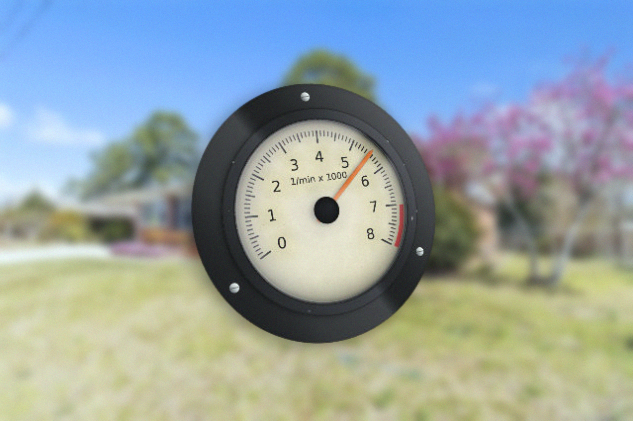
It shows 5500 rpm
